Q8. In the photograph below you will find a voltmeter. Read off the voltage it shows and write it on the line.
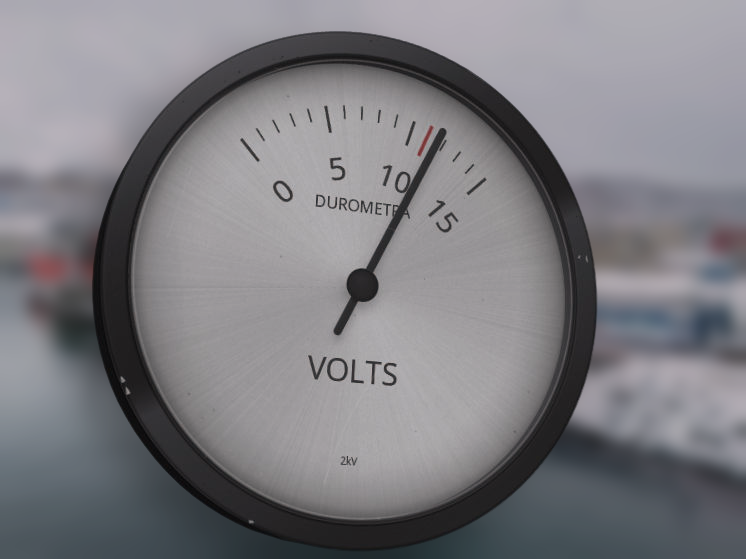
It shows 11.5 V
